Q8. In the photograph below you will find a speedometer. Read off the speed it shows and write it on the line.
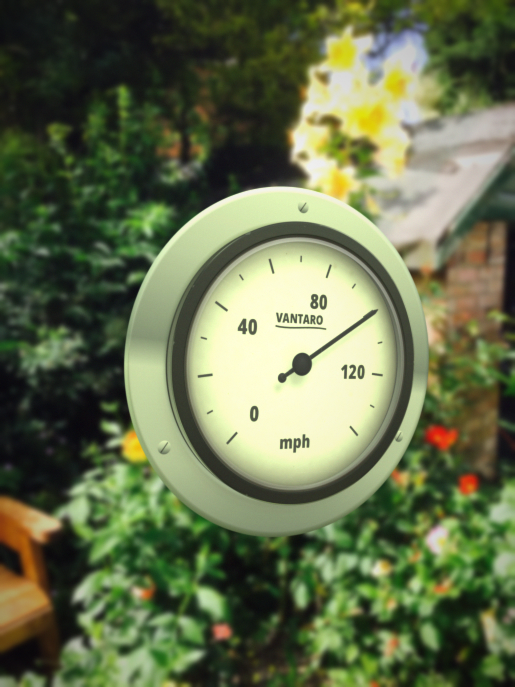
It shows 100 mph
